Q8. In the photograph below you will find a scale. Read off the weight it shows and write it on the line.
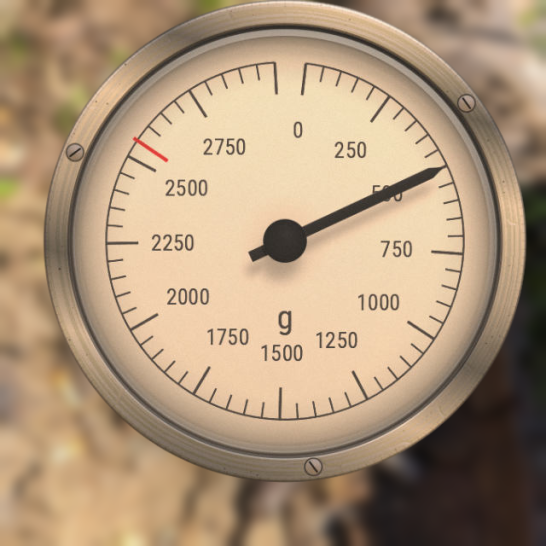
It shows 500 g
